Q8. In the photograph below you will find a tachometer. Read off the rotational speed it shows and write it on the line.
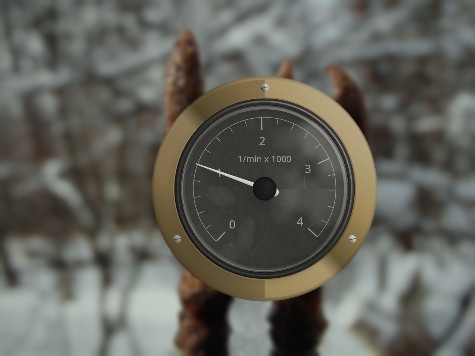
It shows 1000 rpm
